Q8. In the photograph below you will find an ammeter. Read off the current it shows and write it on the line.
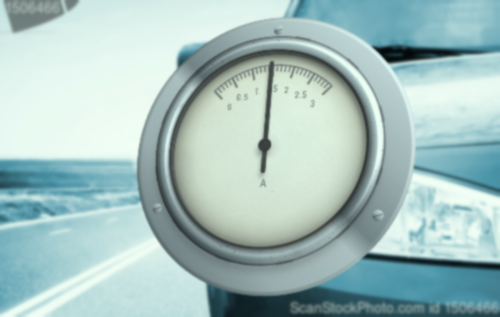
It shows 1.5 A
